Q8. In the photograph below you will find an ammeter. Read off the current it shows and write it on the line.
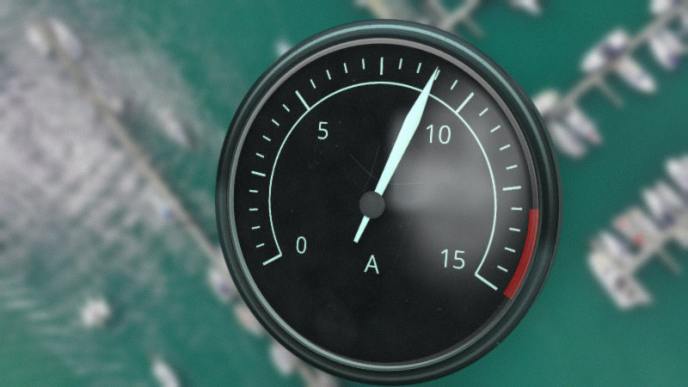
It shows 9 A
